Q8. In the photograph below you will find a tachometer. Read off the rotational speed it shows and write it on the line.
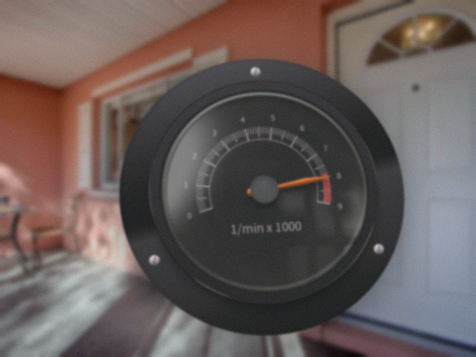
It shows 8000 rpm
